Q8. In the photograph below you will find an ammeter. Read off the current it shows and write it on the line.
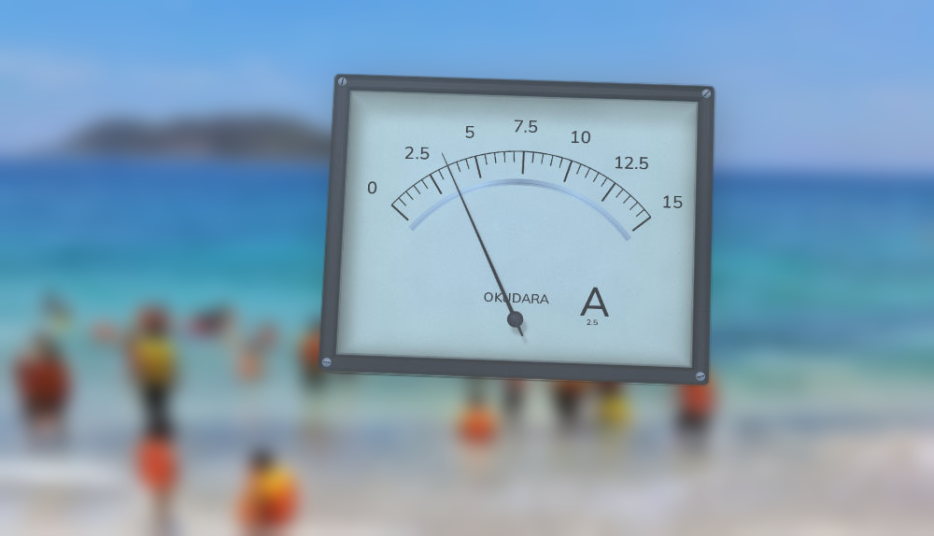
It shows 3.5 A
